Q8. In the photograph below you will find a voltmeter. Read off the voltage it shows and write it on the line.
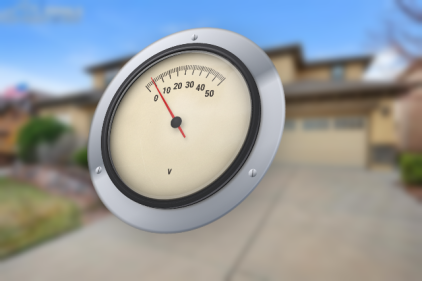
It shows 5 V
